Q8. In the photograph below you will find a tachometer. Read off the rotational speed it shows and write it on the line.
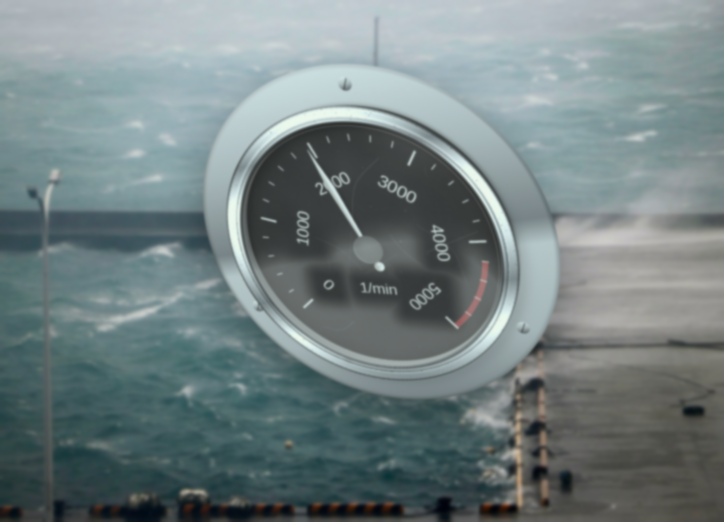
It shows 2000 rpm
